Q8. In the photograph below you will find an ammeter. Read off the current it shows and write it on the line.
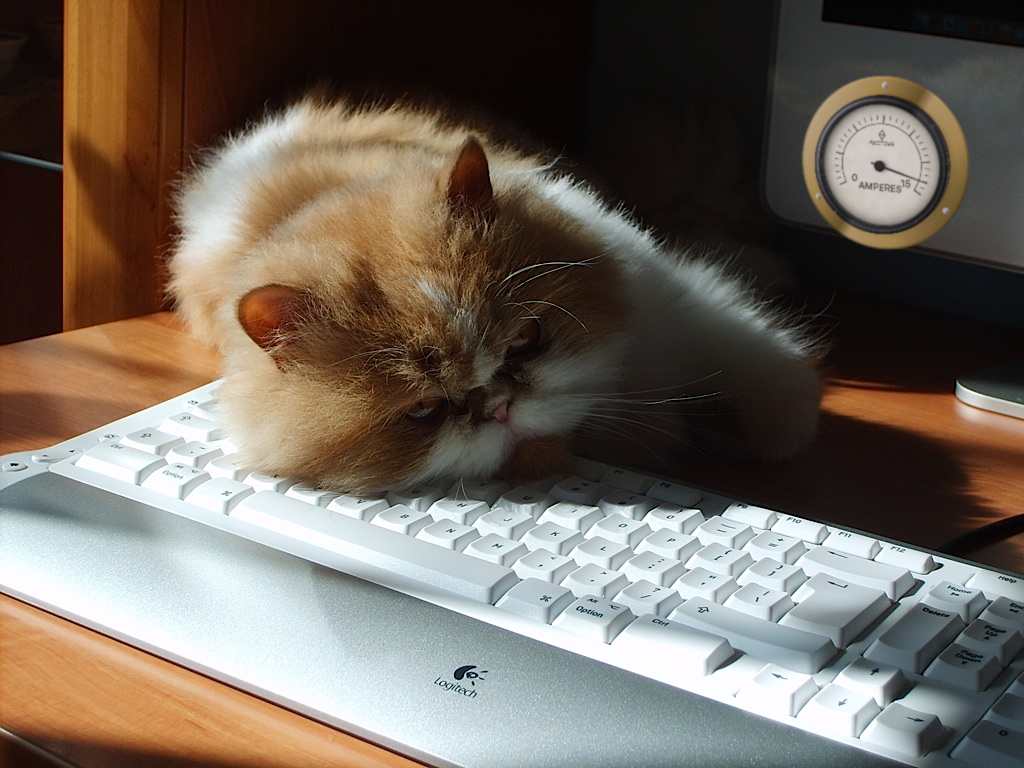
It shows 14 A
